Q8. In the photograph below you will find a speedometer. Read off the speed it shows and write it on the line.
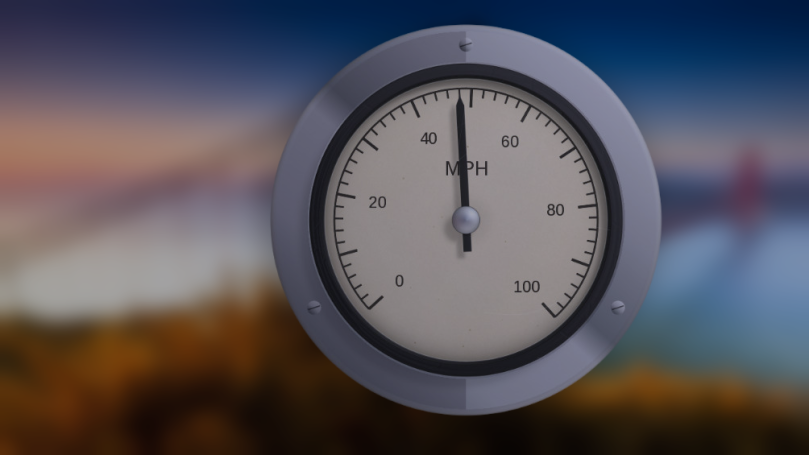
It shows 48 mph
